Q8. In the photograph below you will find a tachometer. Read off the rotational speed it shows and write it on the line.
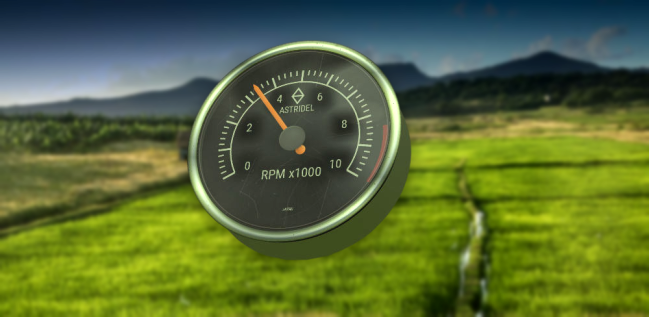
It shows 3400 rpm
